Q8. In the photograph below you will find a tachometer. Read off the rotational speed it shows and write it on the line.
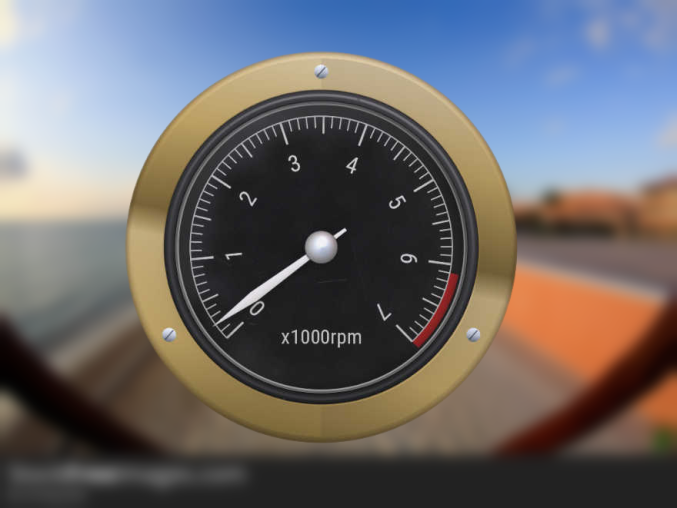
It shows 200 rpm
